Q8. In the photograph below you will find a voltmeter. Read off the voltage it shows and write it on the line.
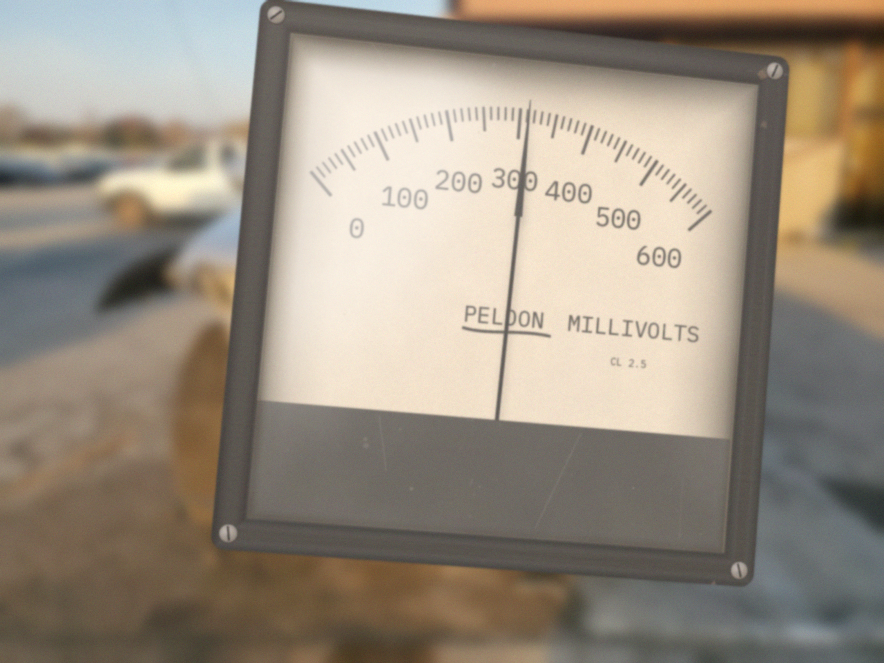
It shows 310 mV
